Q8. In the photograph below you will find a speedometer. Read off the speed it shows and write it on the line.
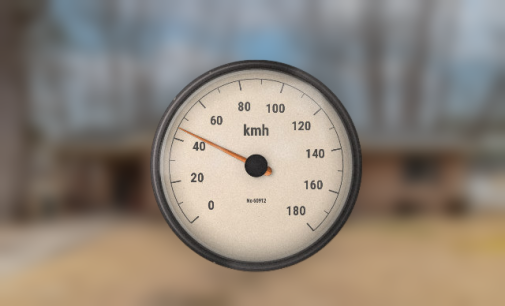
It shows 45 km/h
